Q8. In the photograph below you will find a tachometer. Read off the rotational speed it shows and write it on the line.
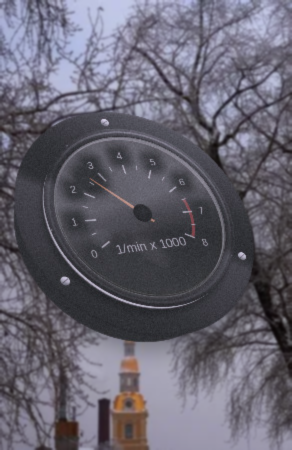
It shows 2500 rpm
